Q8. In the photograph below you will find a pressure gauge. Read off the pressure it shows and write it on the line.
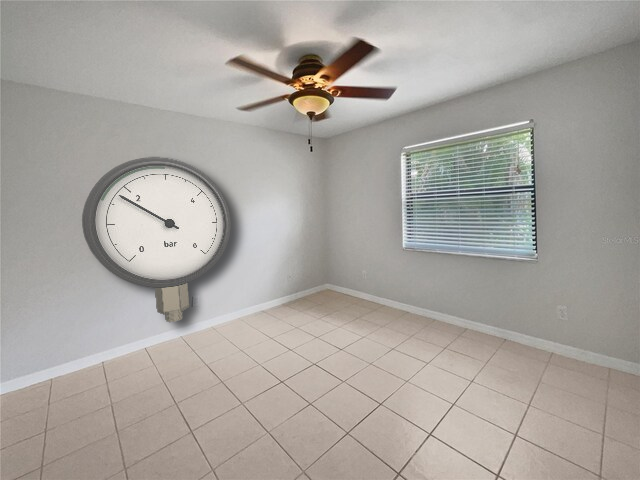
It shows 1.75 bar
